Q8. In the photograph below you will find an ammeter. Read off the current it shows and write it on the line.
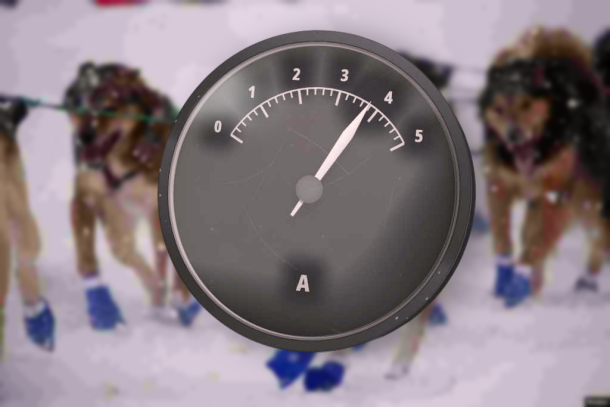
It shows 3.8 A
